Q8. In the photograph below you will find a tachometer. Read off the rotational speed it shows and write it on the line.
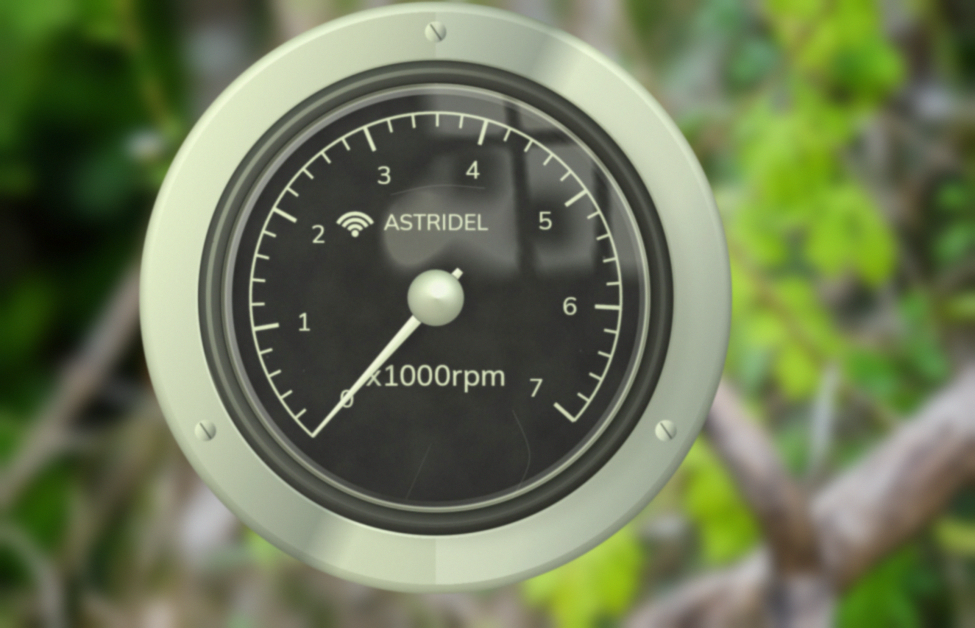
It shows 0 rpm
